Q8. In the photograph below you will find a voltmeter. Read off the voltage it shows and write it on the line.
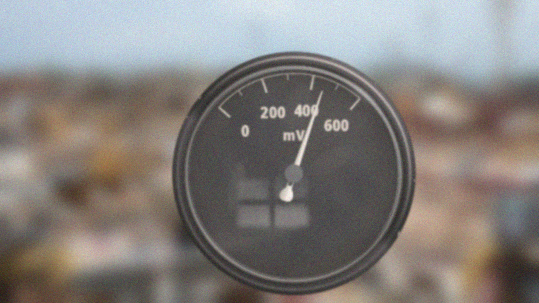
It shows 450 mV
